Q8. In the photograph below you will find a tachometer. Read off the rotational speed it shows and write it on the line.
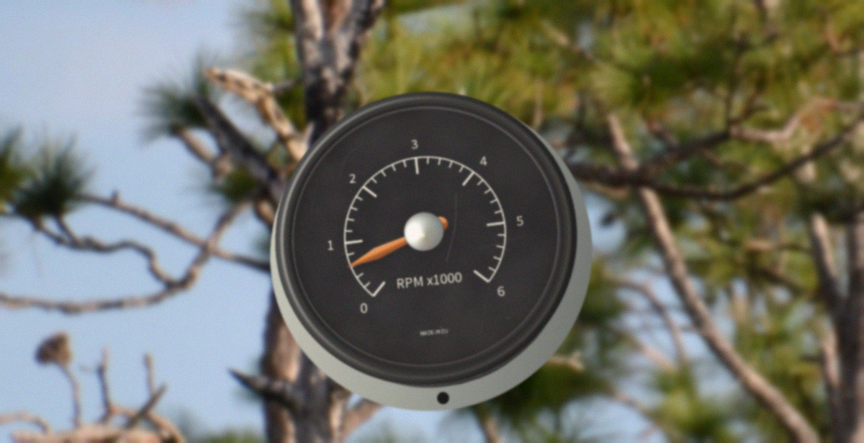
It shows 600 rpm
